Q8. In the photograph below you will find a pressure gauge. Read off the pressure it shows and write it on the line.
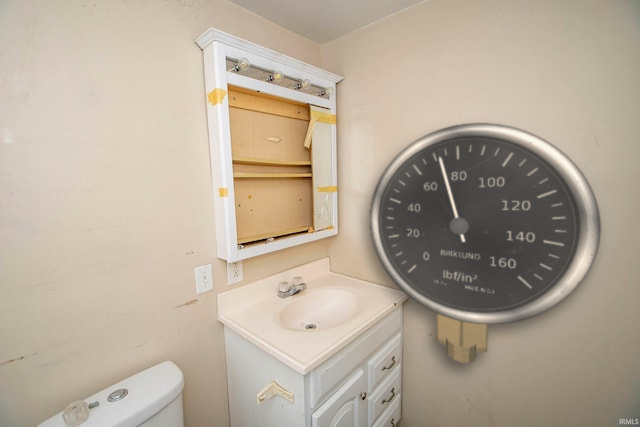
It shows 72.5 psi
